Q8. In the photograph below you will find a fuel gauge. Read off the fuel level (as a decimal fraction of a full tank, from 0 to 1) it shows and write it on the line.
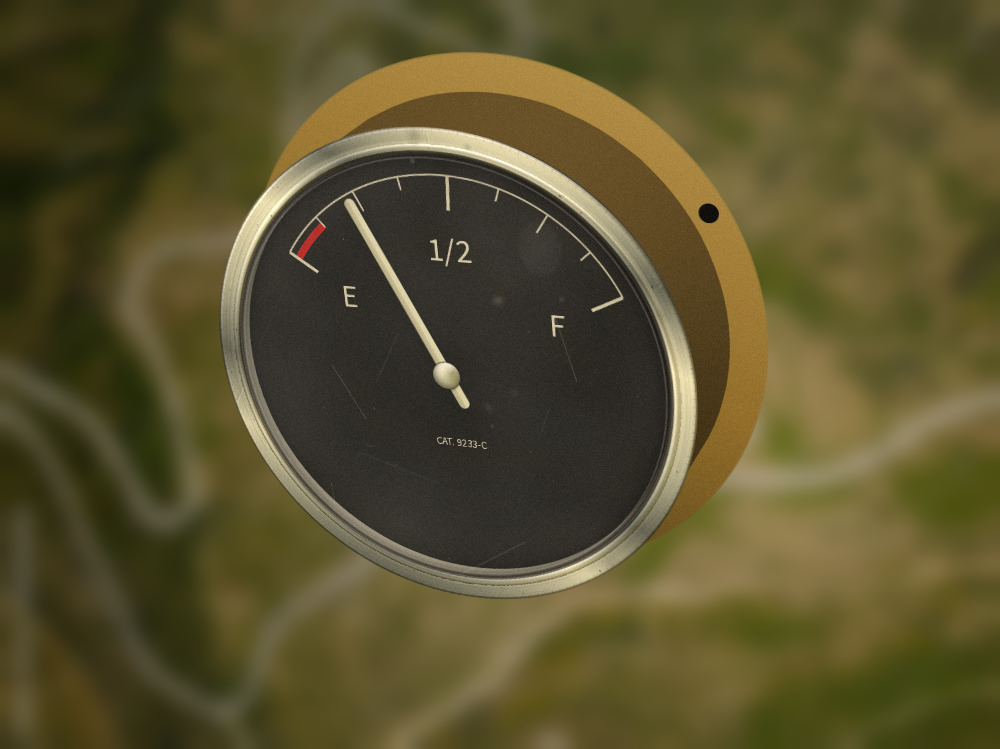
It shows 0.25
